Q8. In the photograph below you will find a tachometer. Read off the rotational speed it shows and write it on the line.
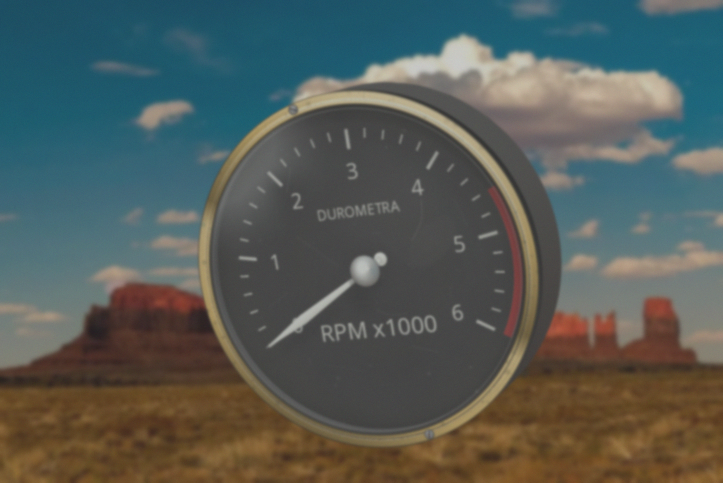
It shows 0 rpm
